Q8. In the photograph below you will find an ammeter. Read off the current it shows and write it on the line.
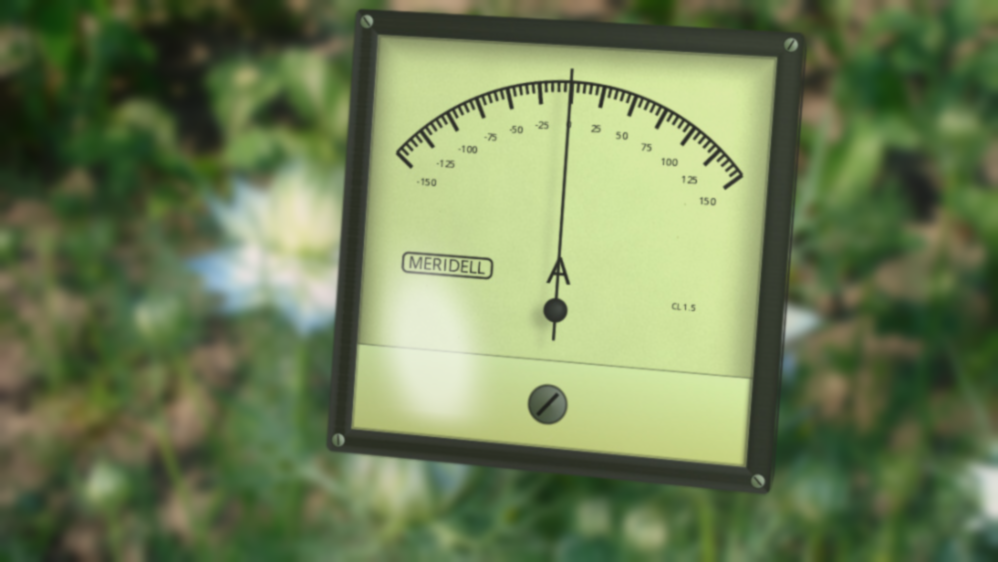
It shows 0 A
